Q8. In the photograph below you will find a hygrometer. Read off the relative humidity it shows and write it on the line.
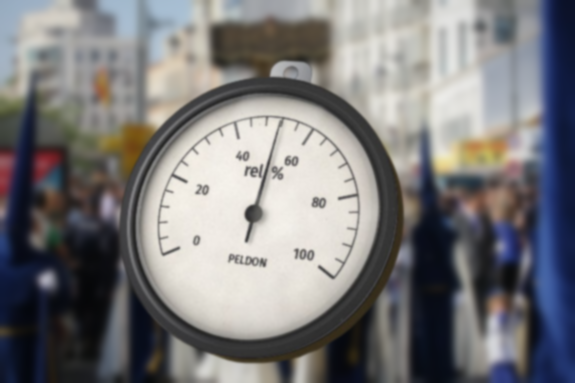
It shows 52 %
